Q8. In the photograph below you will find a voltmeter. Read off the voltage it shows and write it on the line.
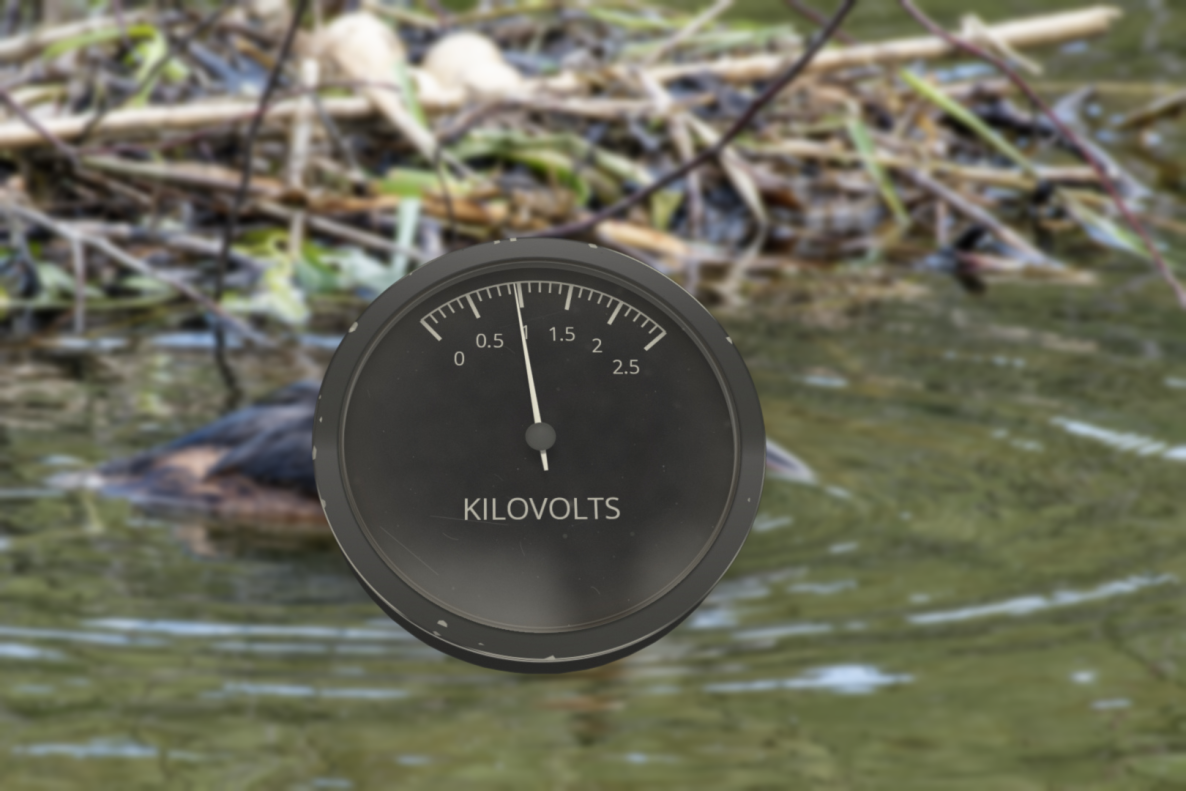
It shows 0.95 kV
